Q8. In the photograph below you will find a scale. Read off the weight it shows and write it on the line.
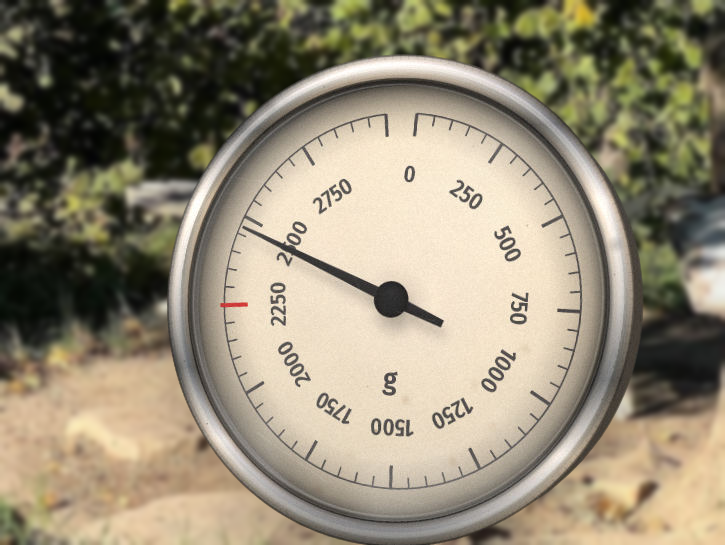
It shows 2475 g
